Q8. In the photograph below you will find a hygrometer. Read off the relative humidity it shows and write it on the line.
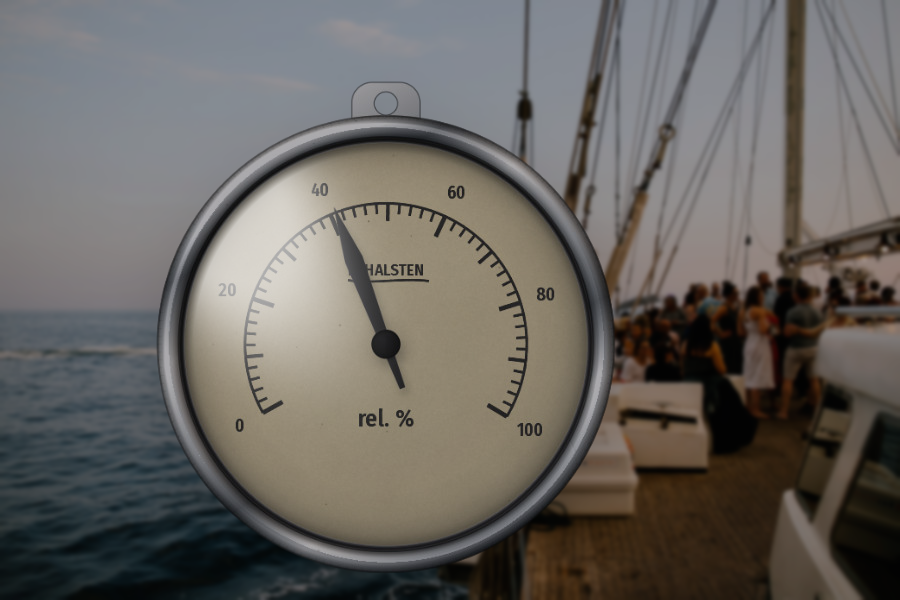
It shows 41 %
